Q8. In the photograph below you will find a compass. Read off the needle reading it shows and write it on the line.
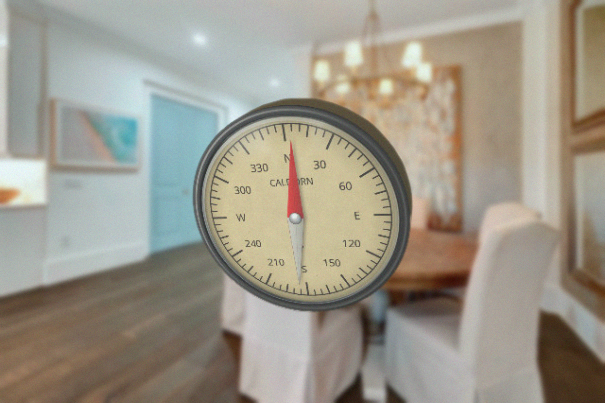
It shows 5 °
